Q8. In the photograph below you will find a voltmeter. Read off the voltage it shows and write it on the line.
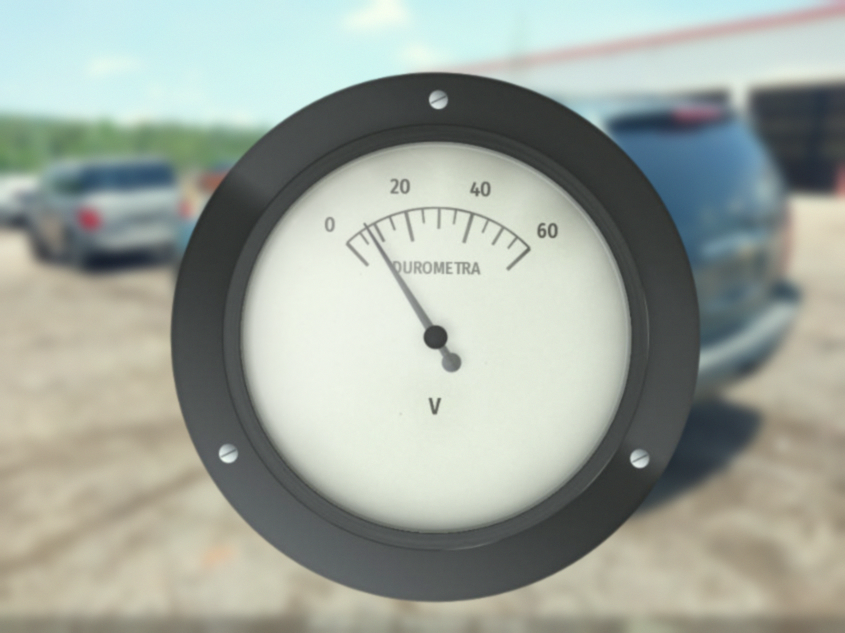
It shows 7.5 V
